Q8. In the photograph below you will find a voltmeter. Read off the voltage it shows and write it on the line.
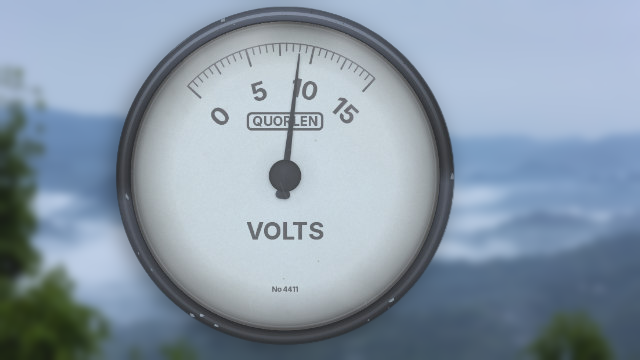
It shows 9 V
